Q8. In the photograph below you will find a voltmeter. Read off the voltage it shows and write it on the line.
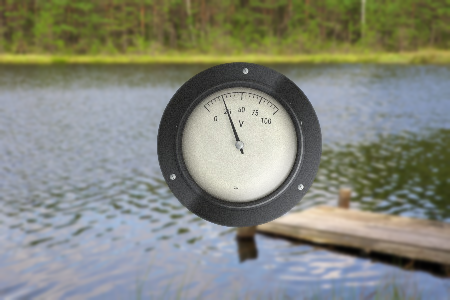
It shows 25 V
